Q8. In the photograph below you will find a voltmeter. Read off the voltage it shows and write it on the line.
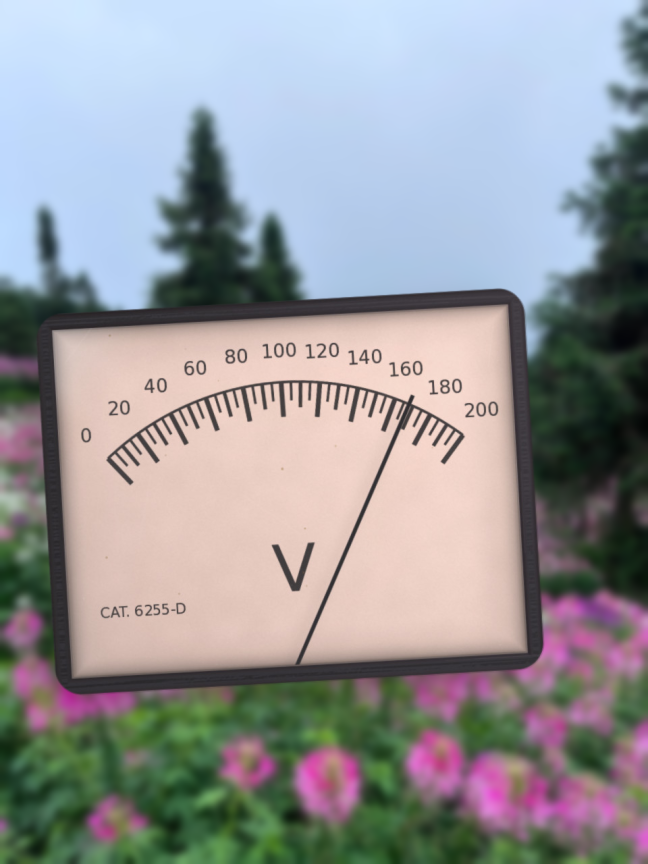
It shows 167.5 V
